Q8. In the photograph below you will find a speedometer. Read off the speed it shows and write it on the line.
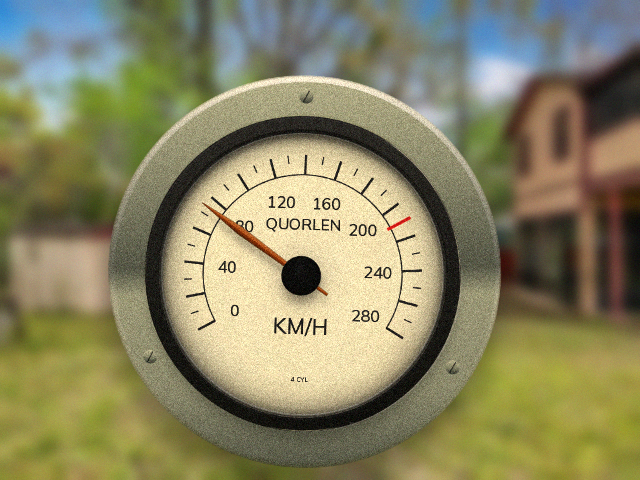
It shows 75 km/h
